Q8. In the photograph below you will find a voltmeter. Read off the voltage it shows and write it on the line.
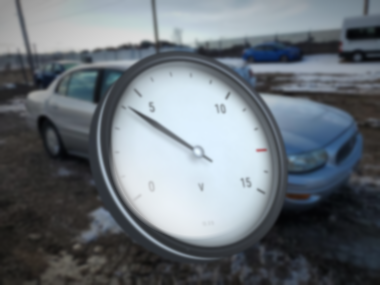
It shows 4 V
